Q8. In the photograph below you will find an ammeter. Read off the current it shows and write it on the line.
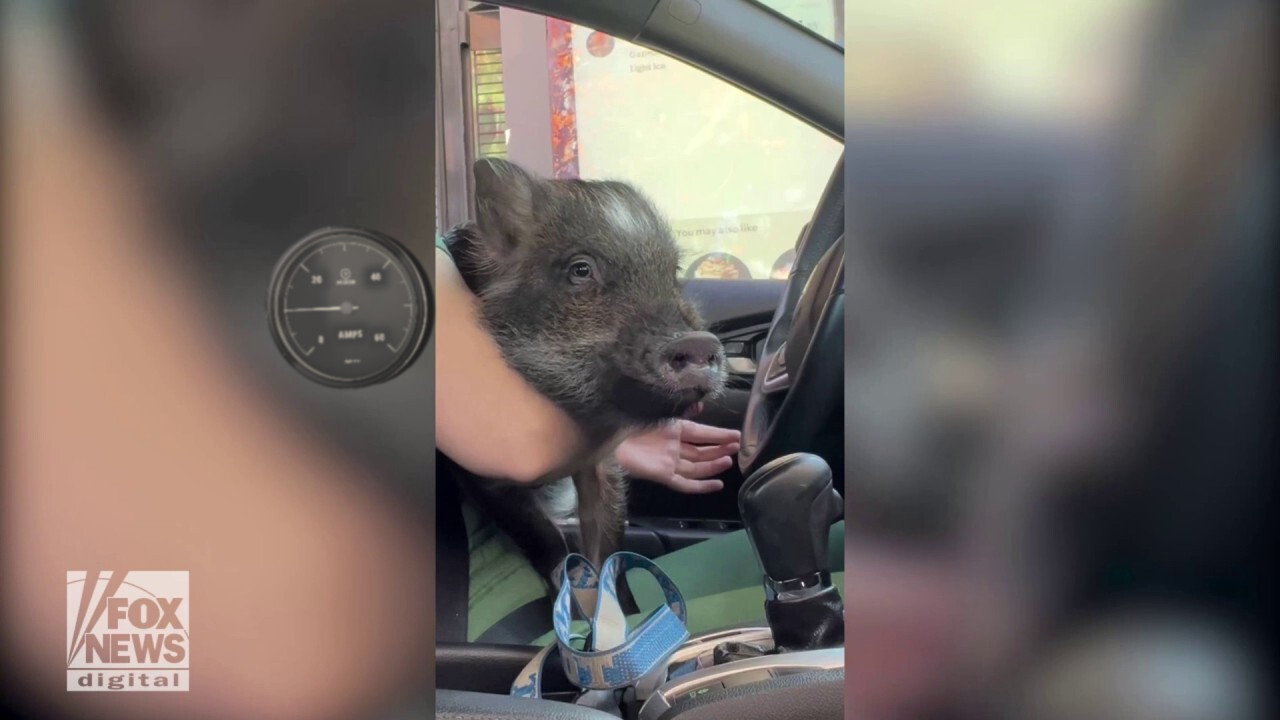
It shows 10 A
